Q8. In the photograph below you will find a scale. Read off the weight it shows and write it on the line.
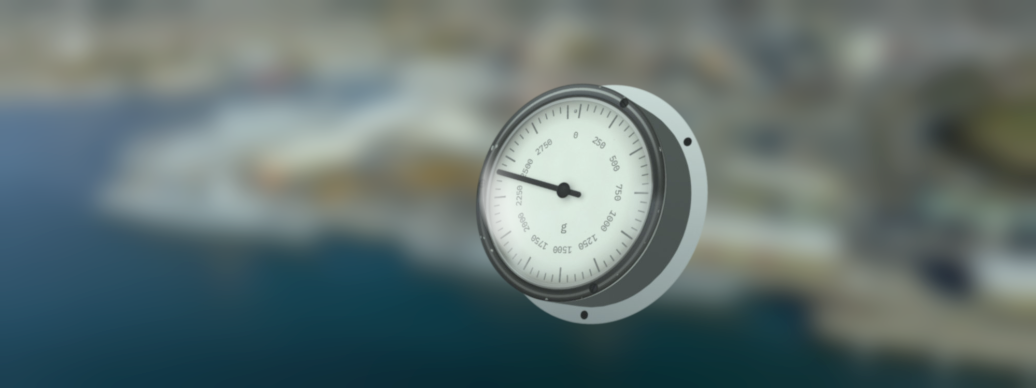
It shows 2400 g
